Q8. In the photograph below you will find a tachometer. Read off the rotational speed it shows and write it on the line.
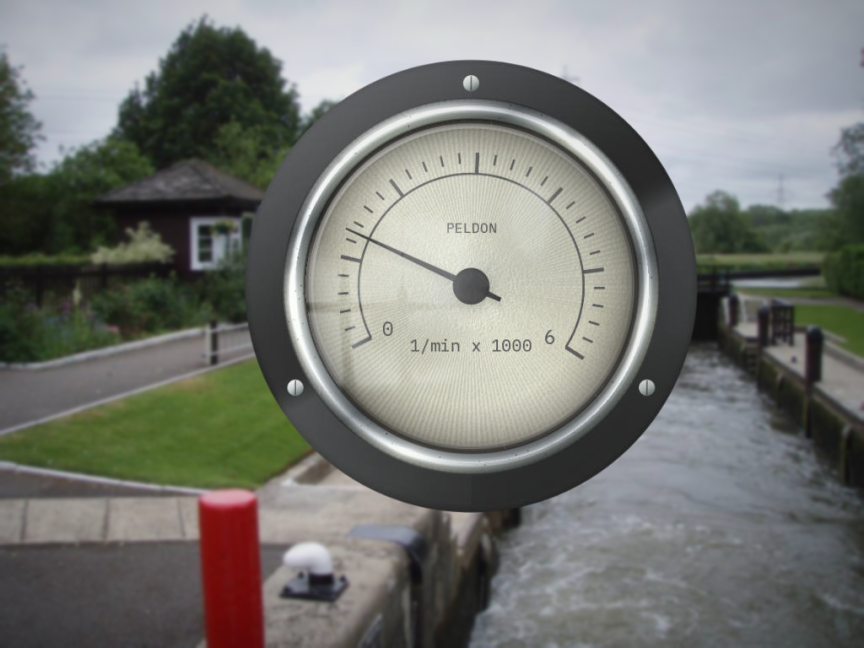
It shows 1300 rpm
